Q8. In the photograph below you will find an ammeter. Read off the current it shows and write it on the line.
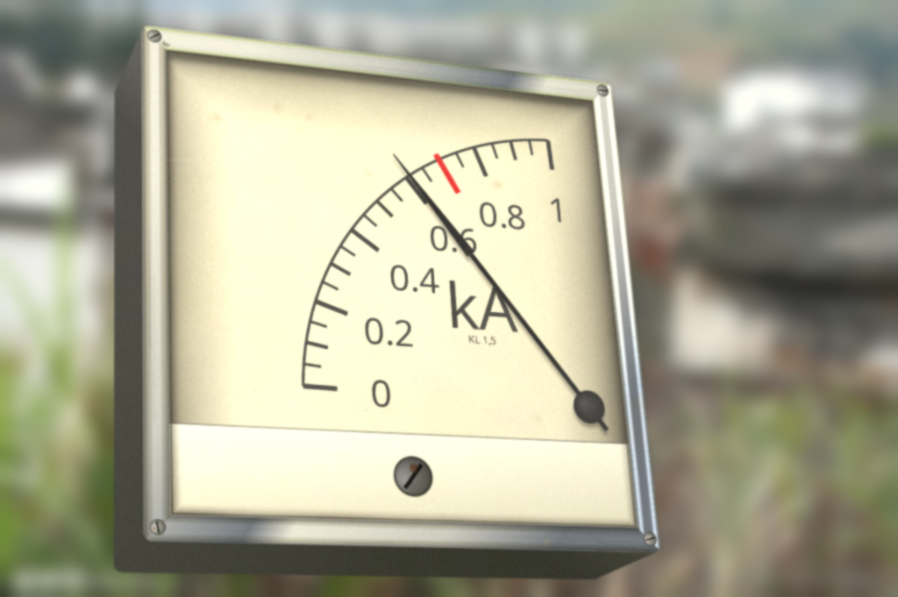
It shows 0.6 kA
